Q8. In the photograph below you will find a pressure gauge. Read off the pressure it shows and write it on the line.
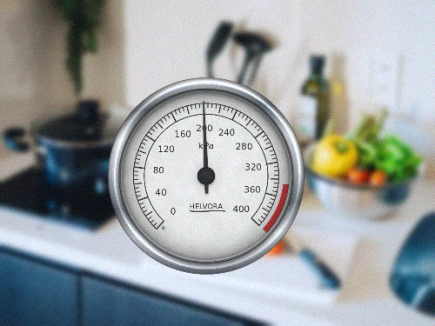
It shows 200 kPa
